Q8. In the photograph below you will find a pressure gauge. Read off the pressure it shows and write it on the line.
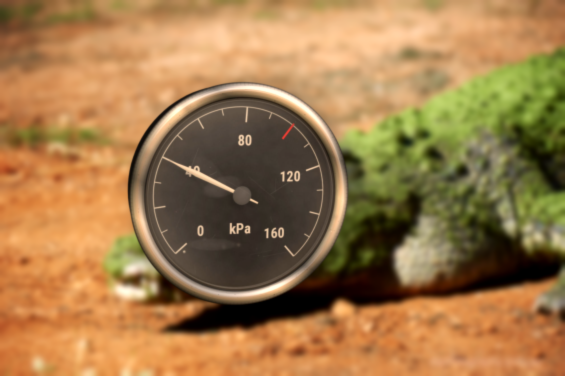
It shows 40 kPa
